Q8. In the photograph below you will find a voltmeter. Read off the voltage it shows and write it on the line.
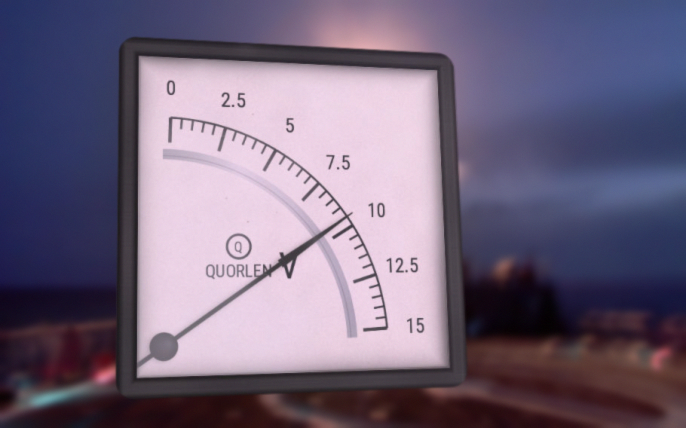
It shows 9.5 V
